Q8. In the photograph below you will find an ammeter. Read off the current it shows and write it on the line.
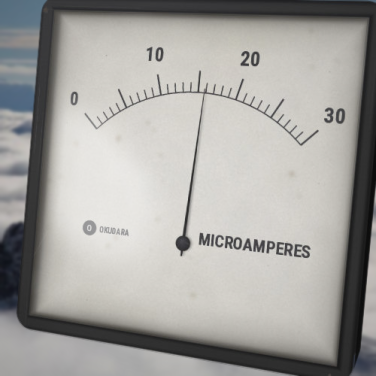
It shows 16 µA
